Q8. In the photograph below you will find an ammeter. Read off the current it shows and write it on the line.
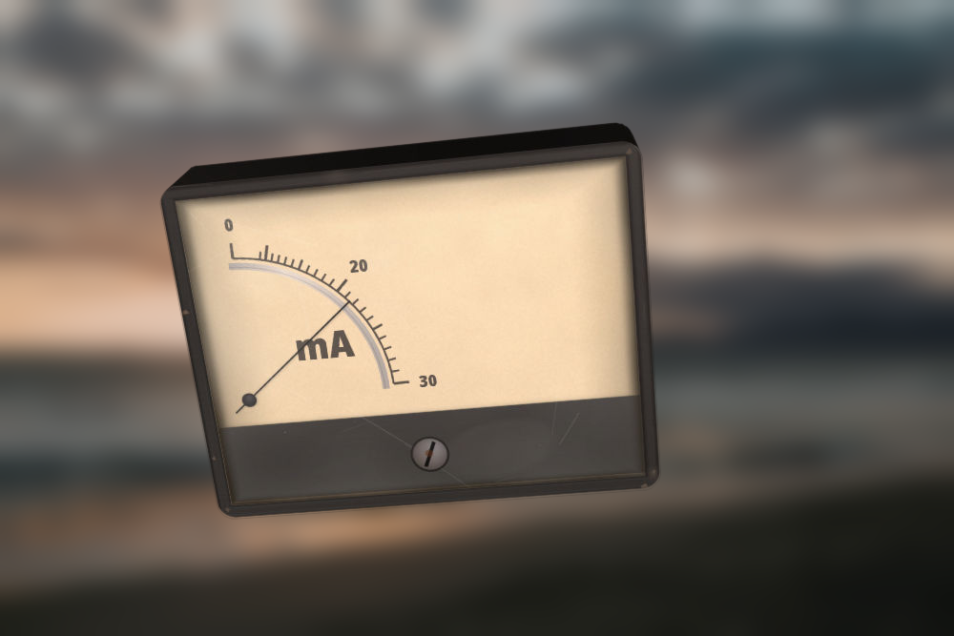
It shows 21.5 mA
